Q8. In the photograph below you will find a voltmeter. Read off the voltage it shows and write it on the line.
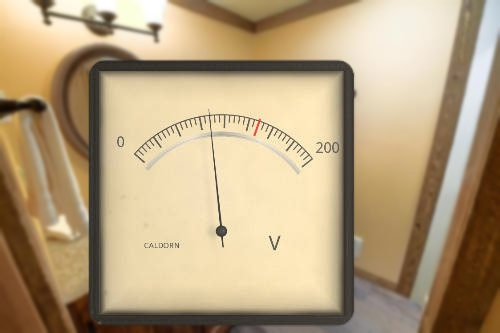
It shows 85 V
